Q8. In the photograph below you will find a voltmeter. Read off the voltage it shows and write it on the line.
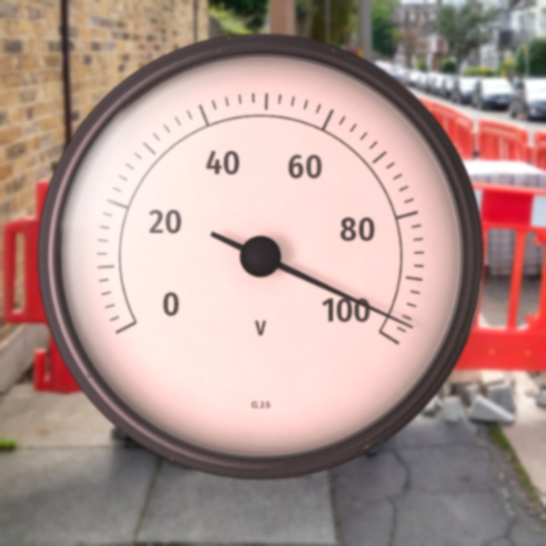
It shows 97 V
